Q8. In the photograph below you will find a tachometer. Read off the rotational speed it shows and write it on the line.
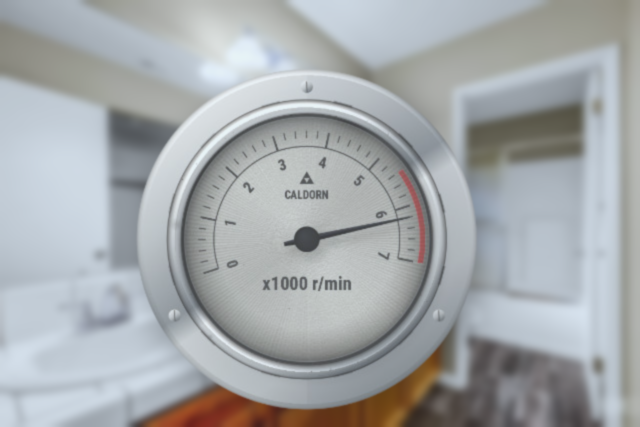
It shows 6200 rpm
